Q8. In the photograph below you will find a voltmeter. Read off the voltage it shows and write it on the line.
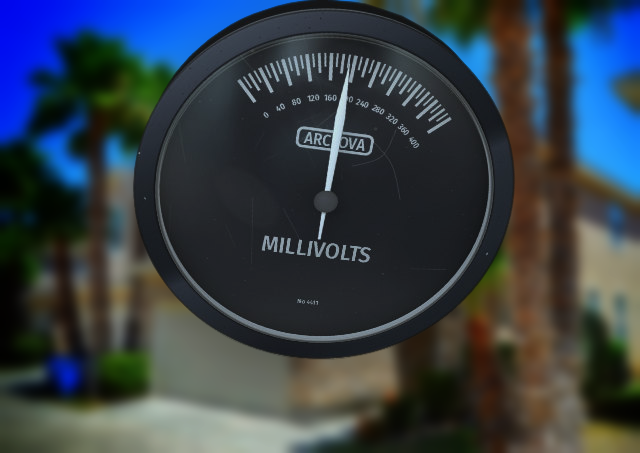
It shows 190 mV
